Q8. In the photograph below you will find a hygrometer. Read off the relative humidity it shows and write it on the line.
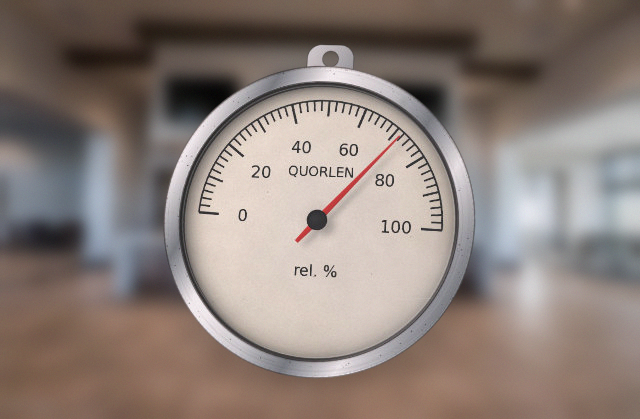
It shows 72 %
